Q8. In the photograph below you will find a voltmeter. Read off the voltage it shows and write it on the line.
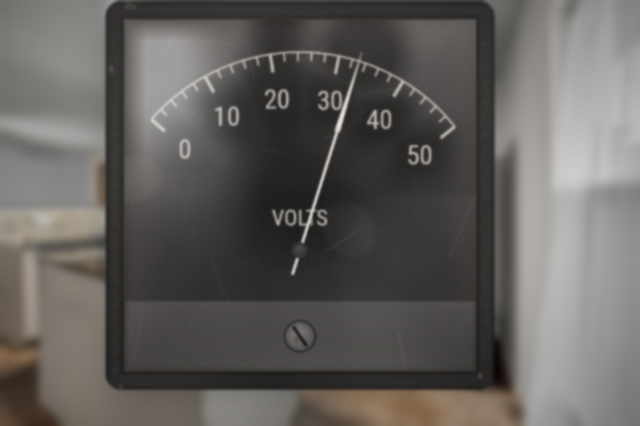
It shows 33 V
